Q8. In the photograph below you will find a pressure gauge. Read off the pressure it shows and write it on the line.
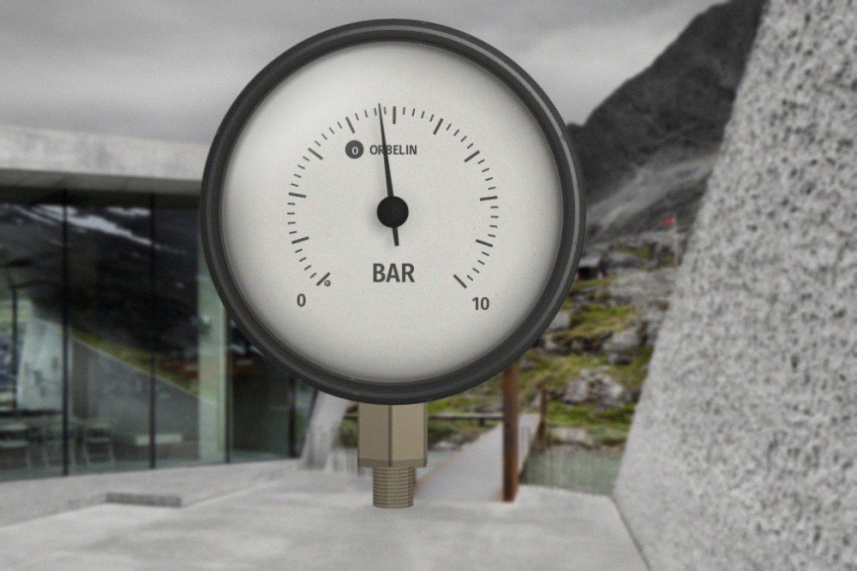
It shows 4.7 bar
